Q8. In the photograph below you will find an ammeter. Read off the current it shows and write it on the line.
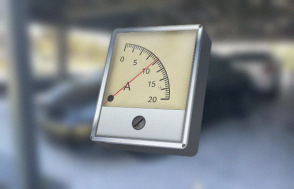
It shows 10 A
